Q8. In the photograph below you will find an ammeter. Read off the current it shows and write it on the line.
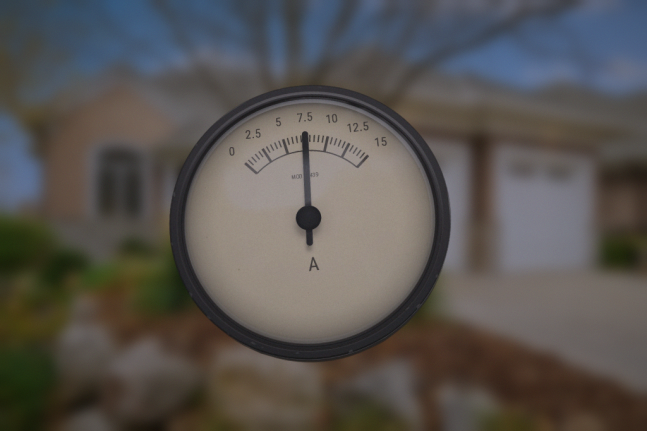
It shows 7.5 A
